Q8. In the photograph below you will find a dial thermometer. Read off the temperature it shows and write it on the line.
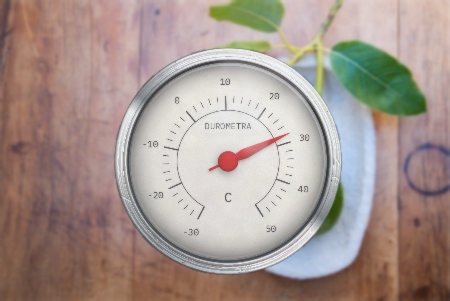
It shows 28 °C
